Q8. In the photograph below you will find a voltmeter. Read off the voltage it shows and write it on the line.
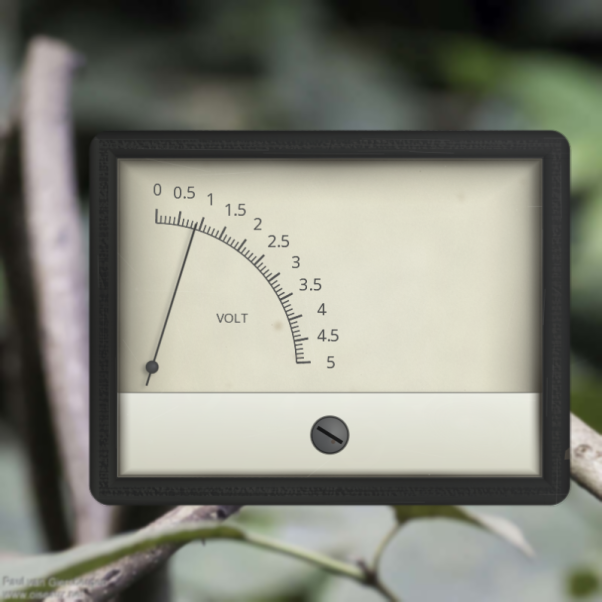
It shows 0.9 V
